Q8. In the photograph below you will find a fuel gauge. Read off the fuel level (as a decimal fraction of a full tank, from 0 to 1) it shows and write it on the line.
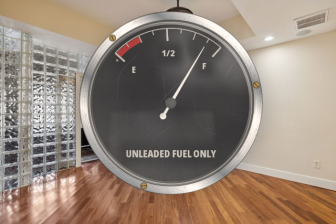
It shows 0.875
